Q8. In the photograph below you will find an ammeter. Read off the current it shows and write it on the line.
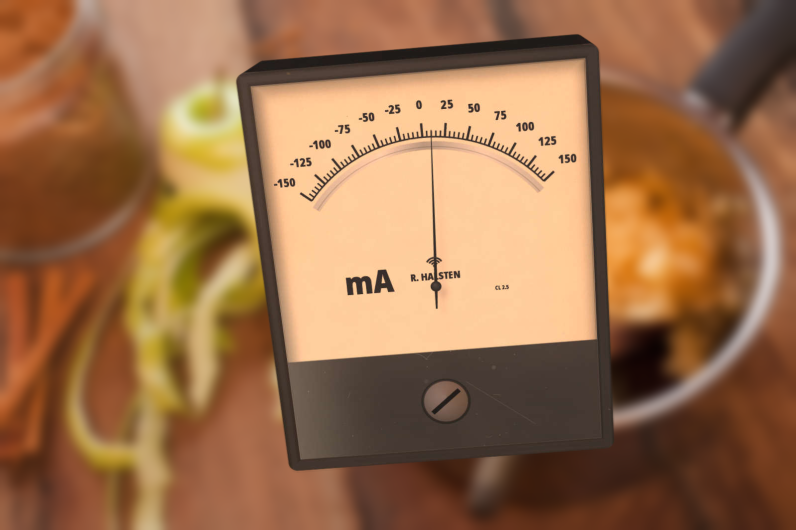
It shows 10 mA
